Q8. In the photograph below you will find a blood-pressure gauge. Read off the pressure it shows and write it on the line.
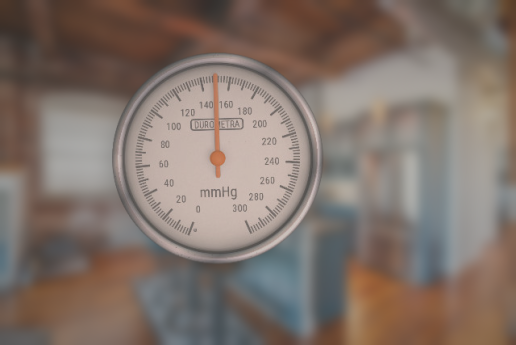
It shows 150 mmHg
